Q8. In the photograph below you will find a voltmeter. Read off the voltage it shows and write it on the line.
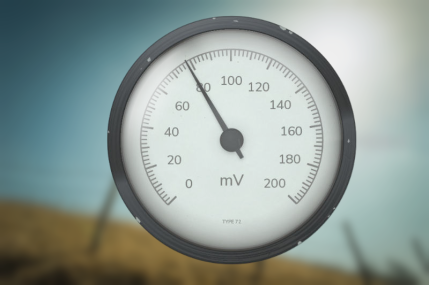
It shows 78 mV
